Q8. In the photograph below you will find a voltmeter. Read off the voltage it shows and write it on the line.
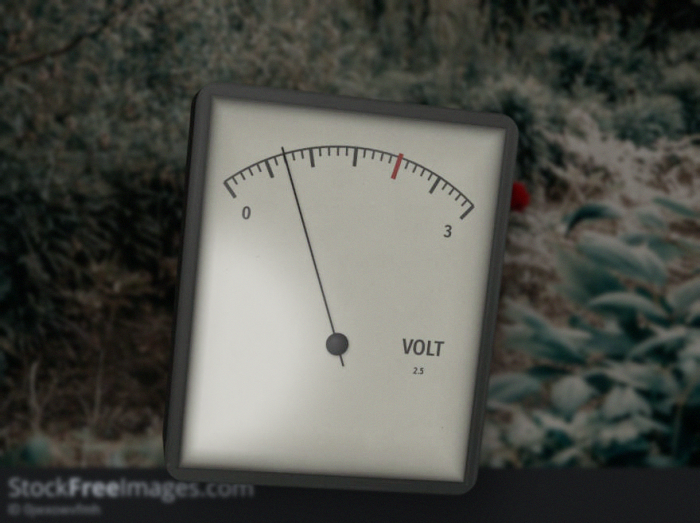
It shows 0.7 V
